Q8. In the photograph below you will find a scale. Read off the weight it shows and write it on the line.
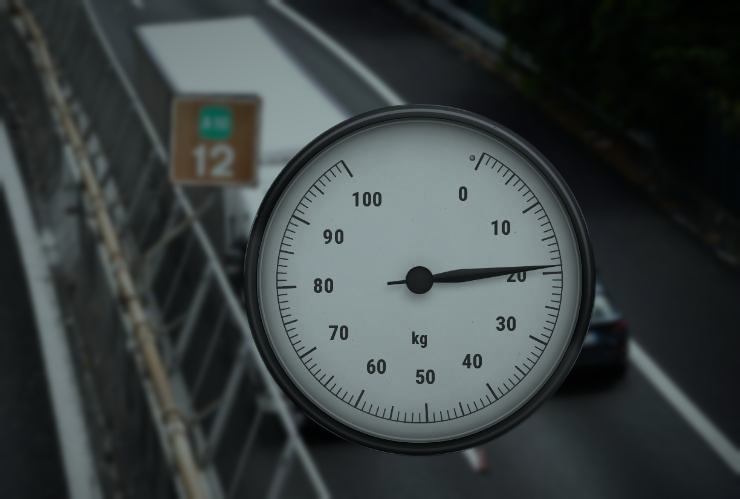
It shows 19 kg
